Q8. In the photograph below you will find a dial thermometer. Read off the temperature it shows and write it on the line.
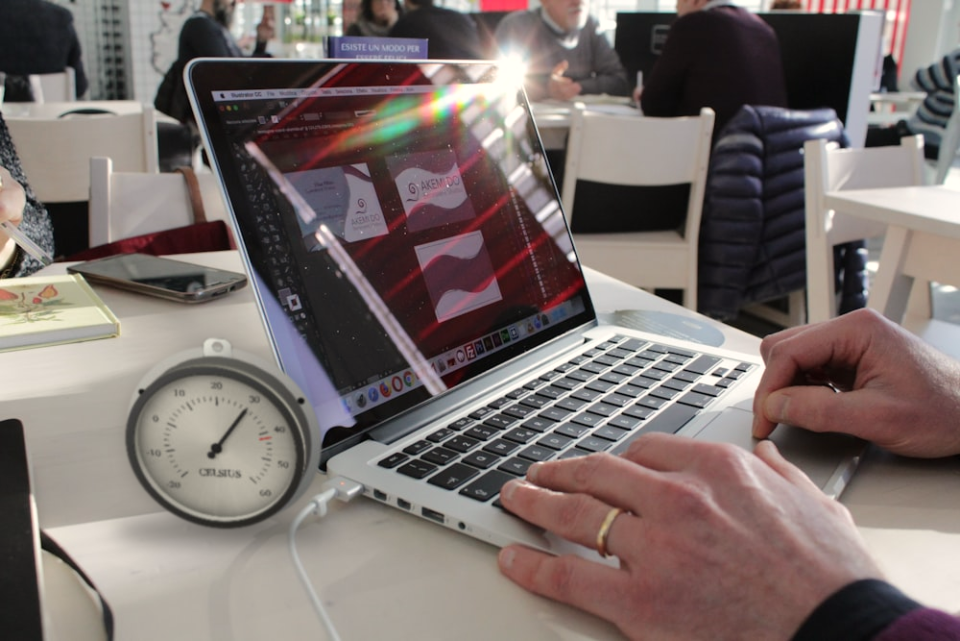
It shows 30 °C
